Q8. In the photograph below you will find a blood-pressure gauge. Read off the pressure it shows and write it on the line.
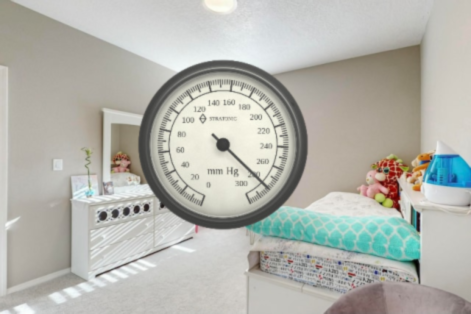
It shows 280 mmHg
